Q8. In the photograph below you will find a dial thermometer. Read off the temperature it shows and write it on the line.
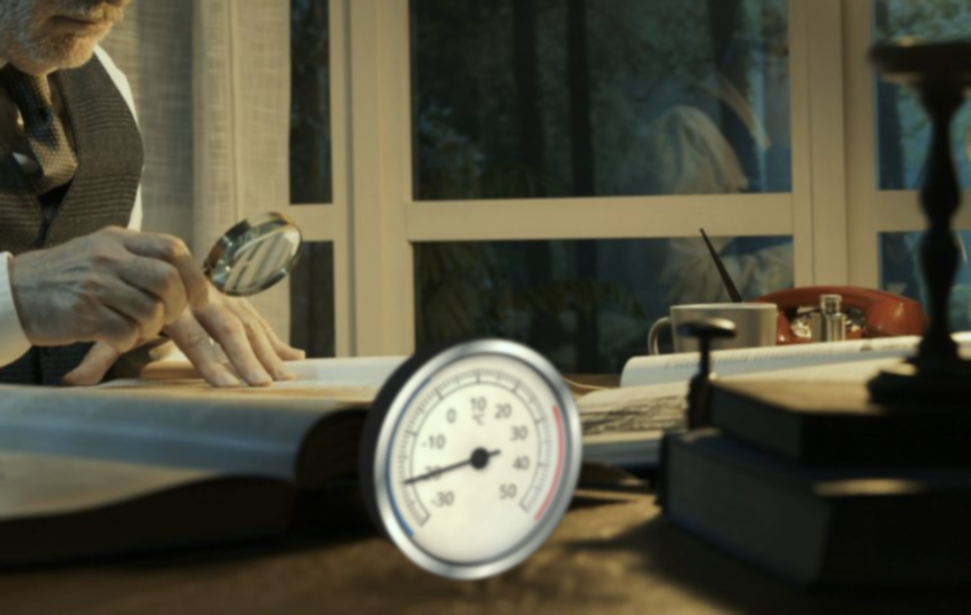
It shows -20 °C
